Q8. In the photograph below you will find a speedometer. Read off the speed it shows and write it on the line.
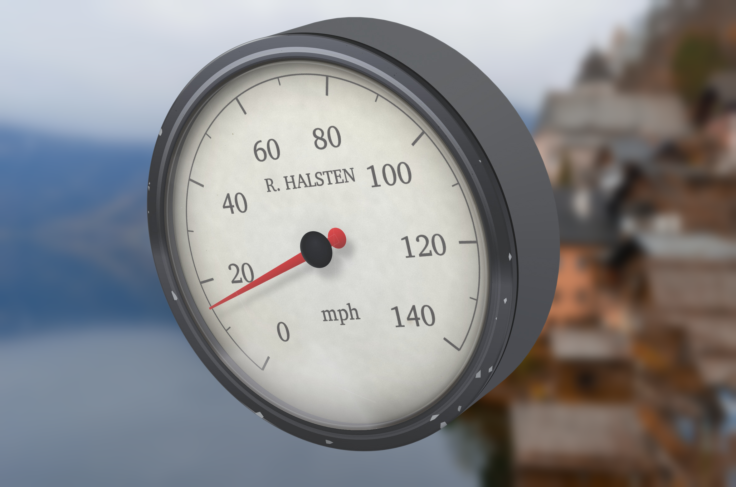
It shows 15 mph
